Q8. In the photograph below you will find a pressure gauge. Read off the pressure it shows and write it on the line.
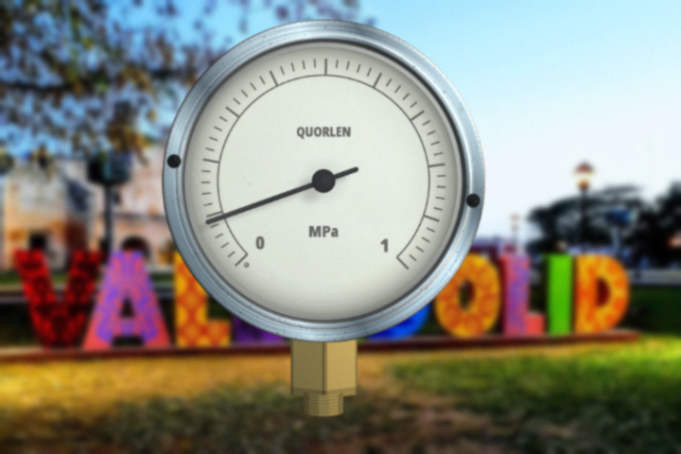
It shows 0.09 MPa
